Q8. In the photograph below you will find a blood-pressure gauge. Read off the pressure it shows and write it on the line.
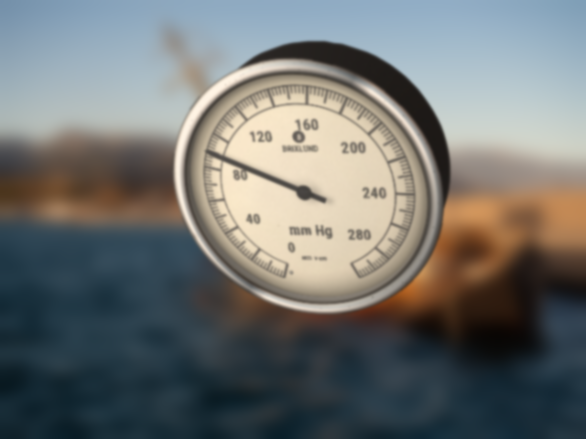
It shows 90 mmHg
